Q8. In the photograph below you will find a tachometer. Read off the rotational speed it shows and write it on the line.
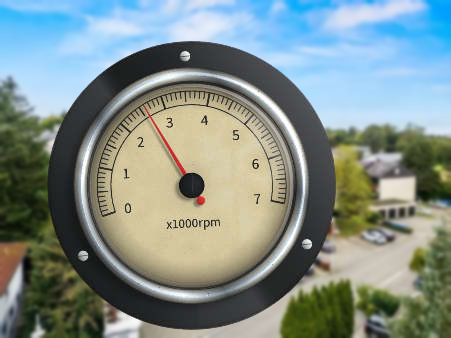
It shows 2600 rpm
